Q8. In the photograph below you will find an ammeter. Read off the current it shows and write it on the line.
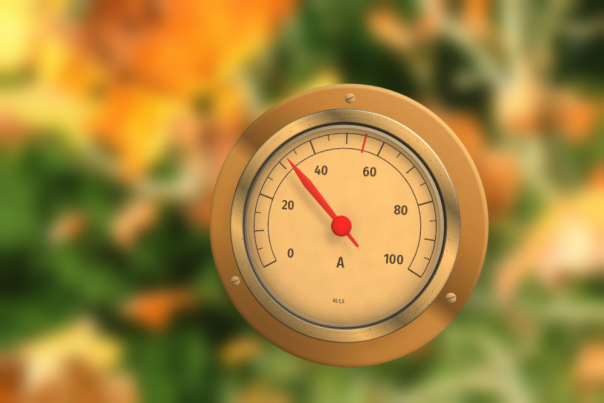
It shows 32.5 A
